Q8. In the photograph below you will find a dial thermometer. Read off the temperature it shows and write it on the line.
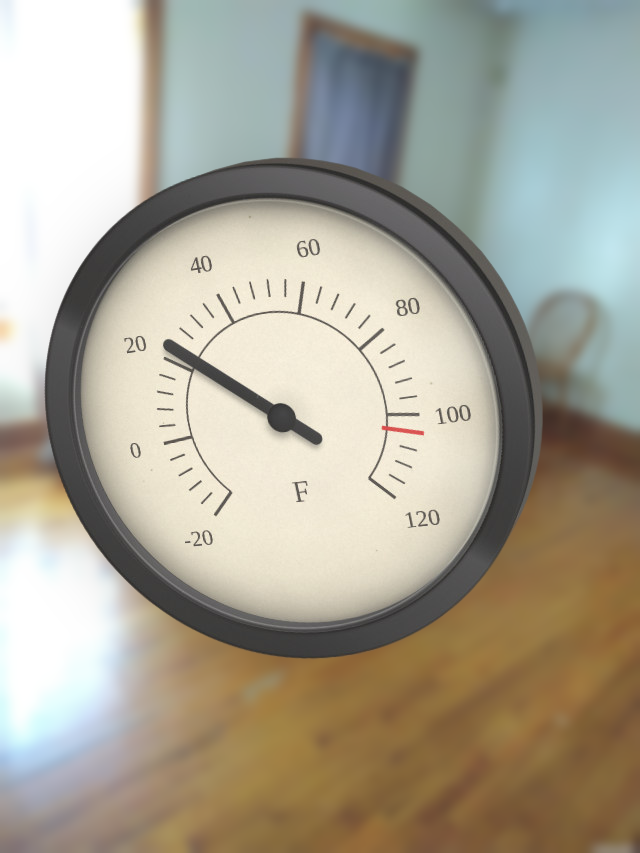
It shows 24 °F
